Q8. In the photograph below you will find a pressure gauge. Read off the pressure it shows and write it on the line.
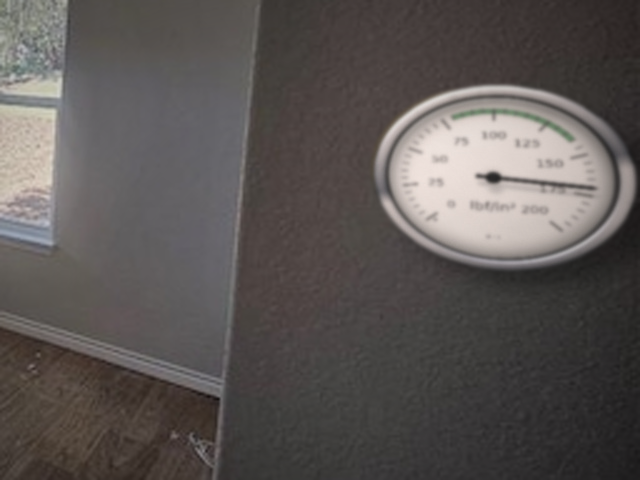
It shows 170 psi
